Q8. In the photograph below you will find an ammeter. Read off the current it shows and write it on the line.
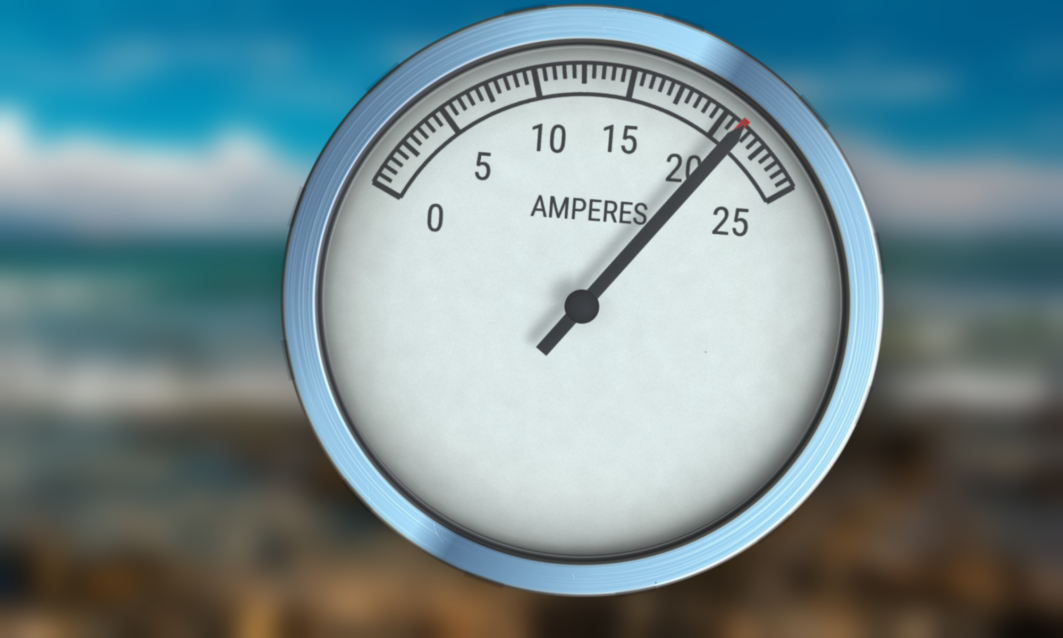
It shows 21 A
